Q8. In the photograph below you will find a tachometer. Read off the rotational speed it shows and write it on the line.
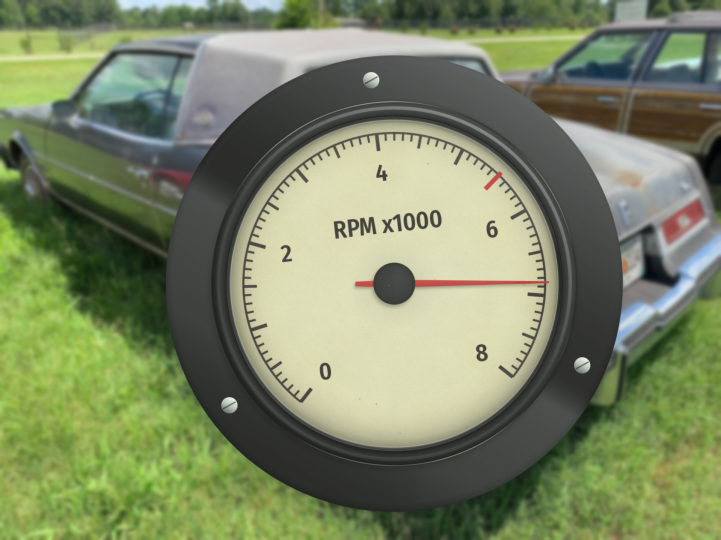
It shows 6850 rpm
